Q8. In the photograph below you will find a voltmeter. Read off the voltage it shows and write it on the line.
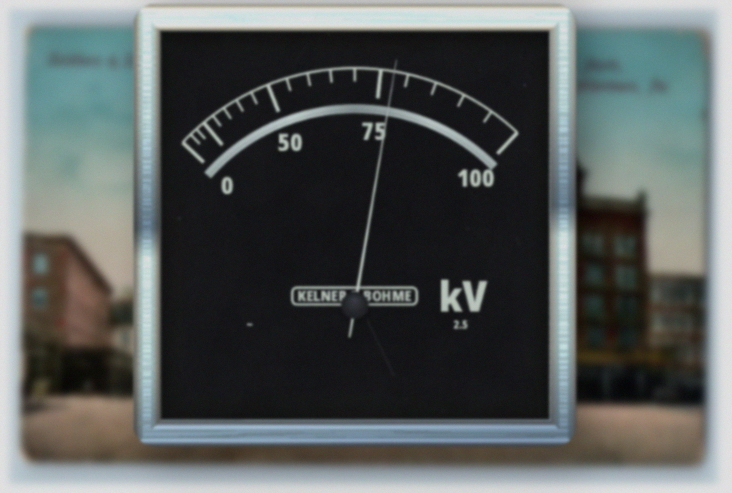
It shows 77.5 kV
